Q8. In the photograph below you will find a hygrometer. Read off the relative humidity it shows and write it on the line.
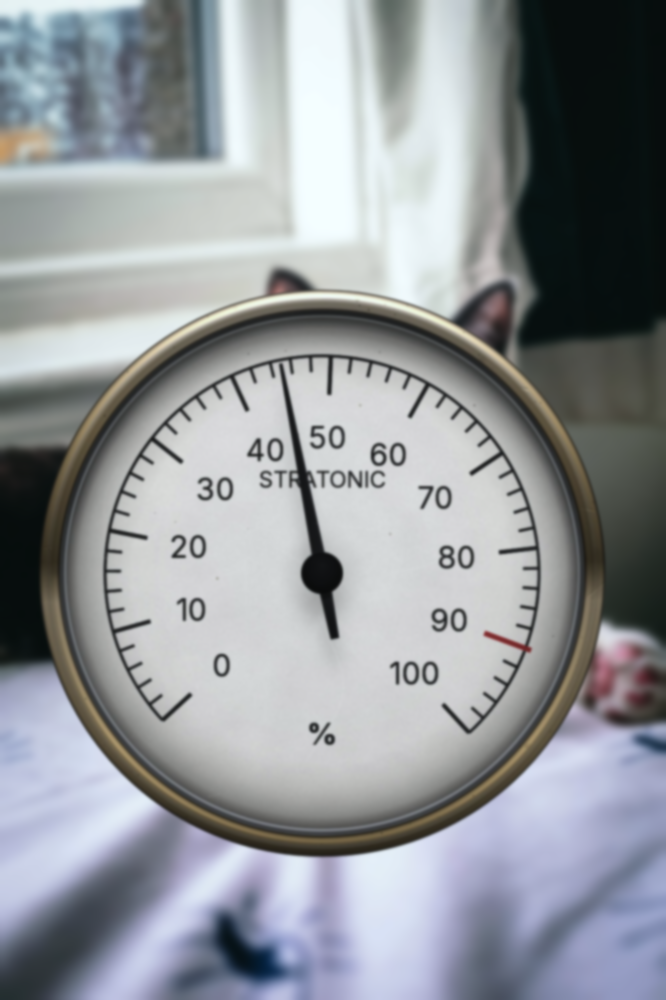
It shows 45 %
